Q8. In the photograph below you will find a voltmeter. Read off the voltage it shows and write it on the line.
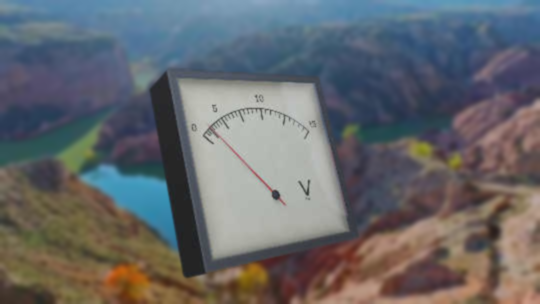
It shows 2.5 V
